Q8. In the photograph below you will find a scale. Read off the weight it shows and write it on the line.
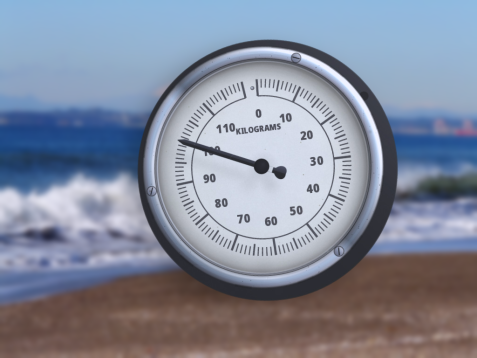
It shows 100 kg
